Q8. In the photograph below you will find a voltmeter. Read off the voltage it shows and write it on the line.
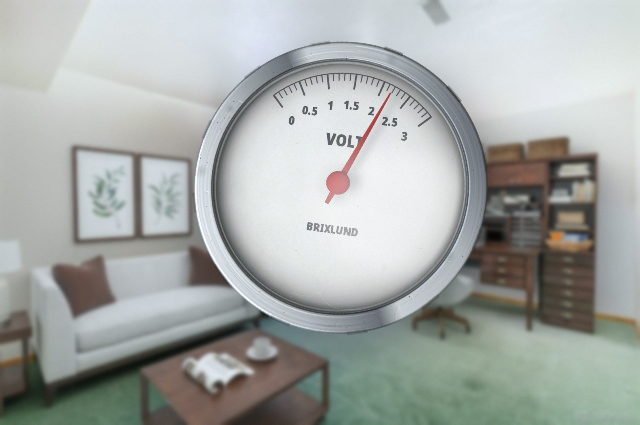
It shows 2.2 V
